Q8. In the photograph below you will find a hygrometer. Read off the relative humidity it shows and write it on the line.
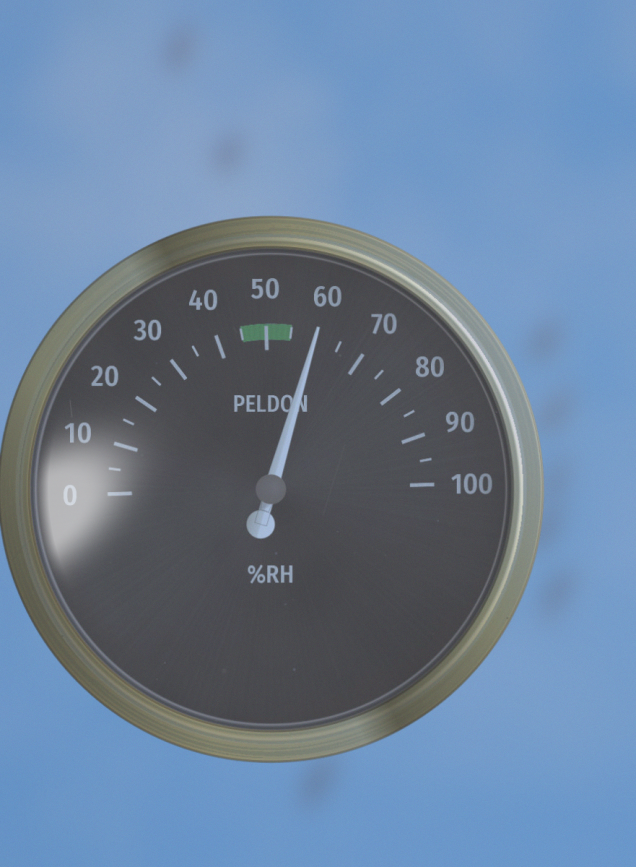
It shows 60 %
